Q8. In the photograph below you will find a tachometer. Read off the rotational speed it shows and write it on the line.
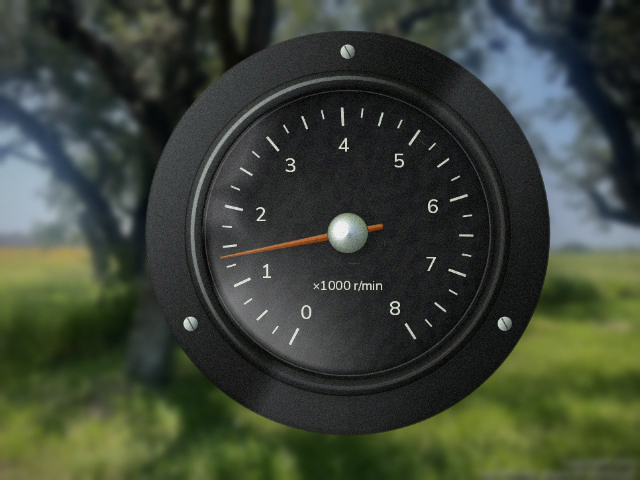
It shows 1375 rpm
